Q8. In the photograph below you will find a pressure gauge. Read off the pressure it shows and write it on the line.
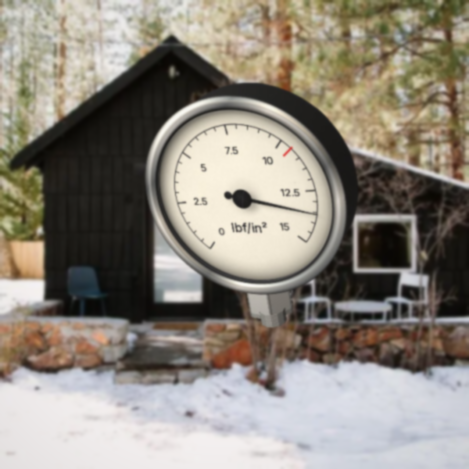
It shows 13.5 psi
